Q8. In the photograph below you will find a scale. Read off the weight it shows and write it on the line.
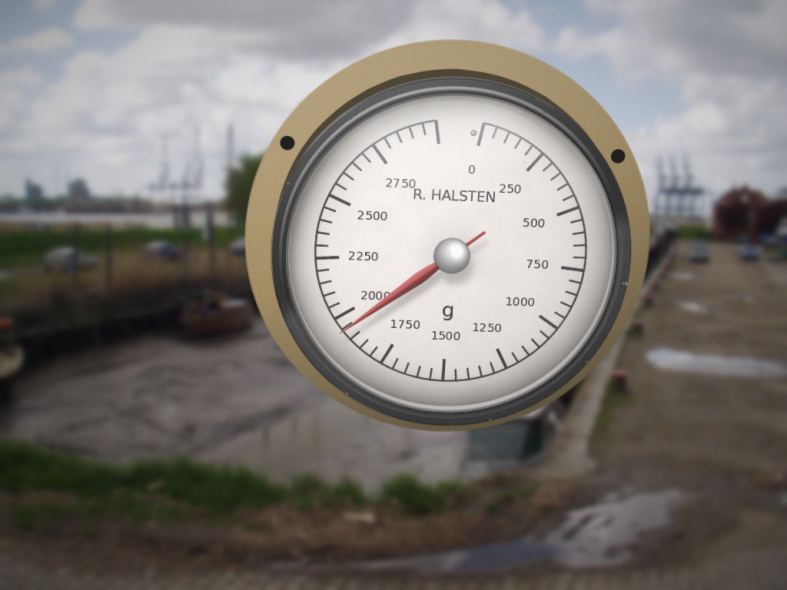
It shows 1950 g
